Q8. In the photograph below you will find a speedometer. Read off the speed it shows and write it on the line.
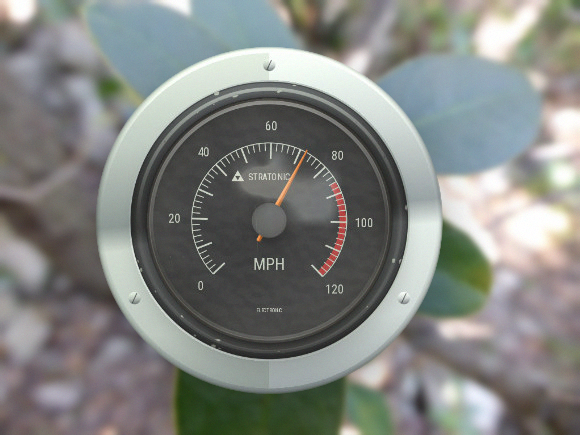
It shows 72 mph
